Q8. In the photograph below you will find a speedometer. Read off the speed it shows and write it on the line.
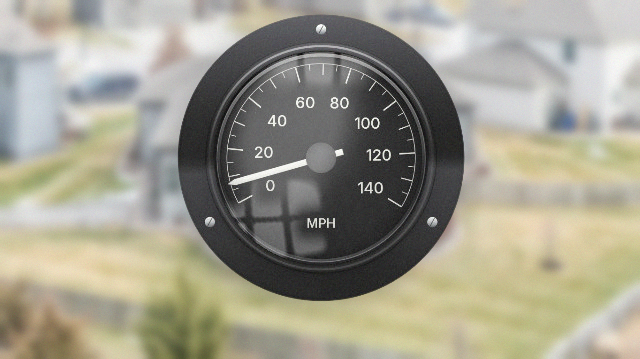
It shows 7.5 mph
